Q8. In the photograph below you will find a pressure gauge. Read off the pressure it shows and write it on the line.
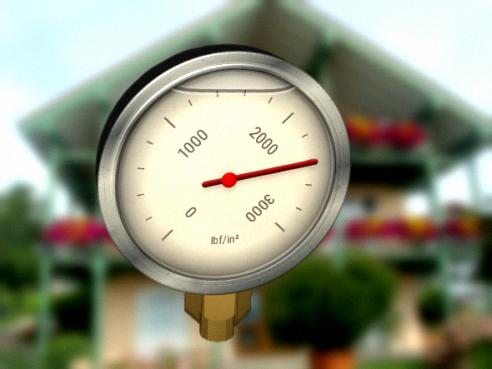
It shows 2400 psi
